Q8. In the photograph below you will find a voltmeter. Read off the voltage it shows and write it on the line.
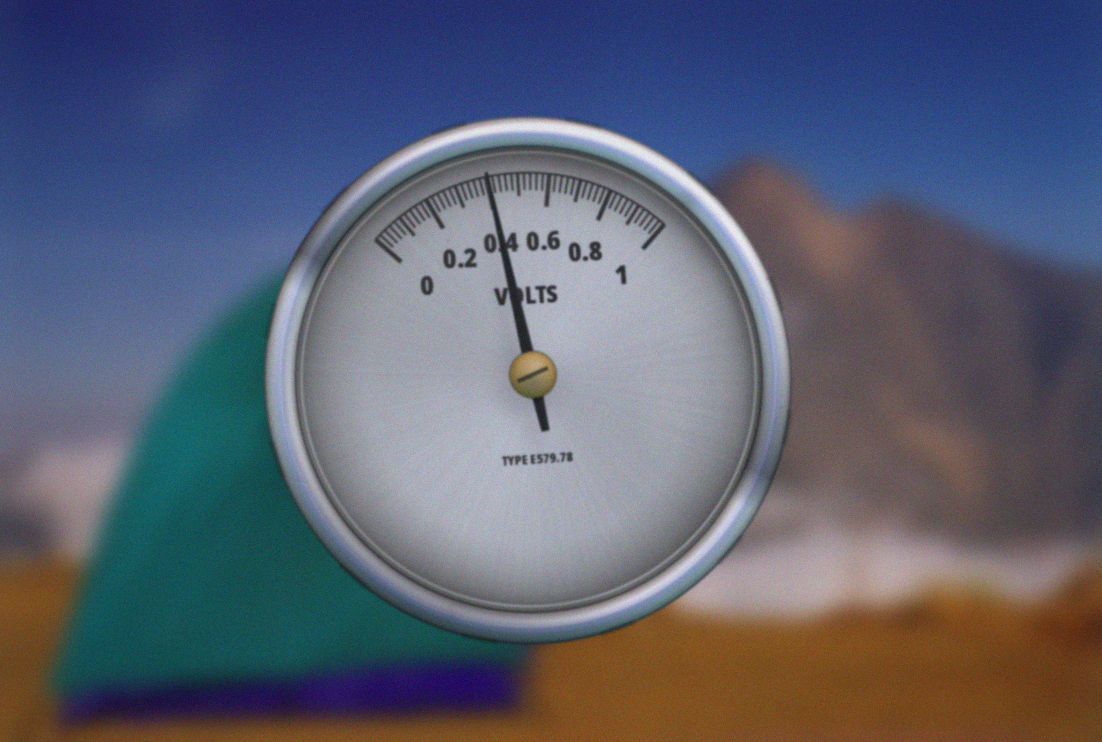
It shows 0.4 V
